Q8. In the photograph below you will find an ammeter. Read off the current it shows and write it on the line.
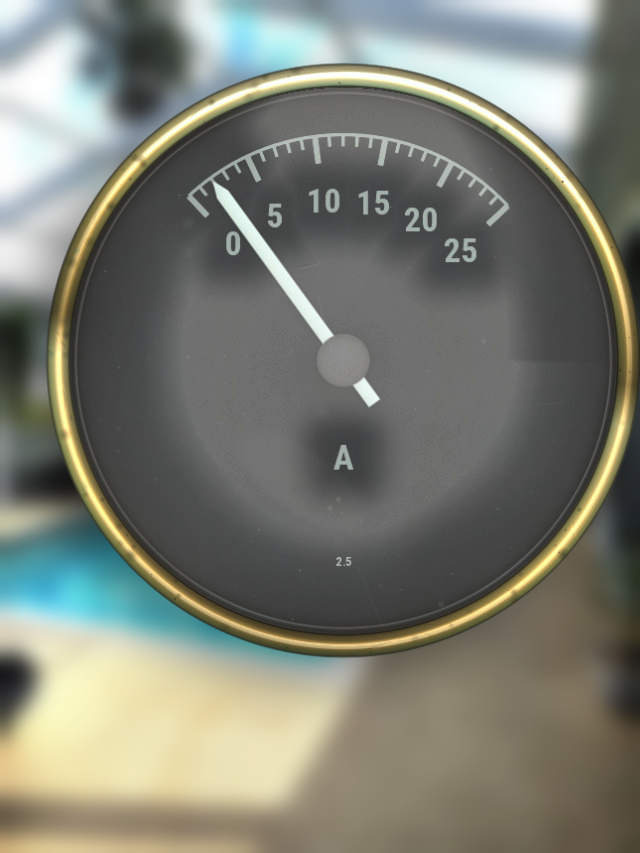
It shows 2 A
